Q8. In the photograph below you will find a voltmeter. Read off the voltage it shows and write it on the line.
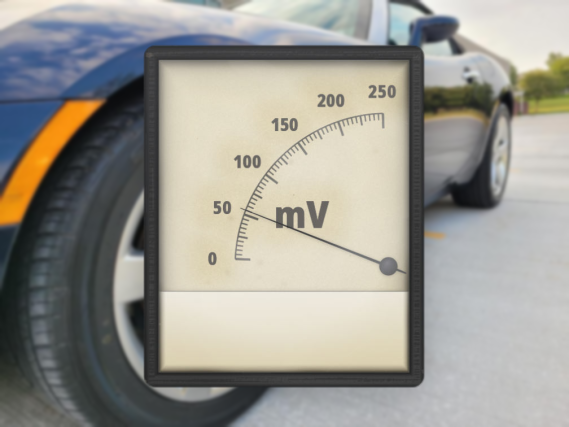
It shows 55 mV
